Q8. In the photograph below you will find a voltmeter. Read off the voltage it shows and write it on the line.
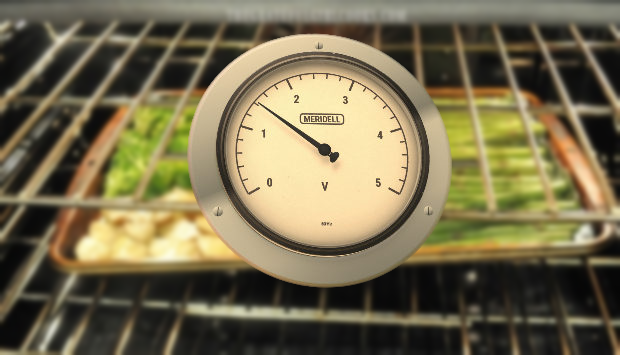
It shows 1.4 V
